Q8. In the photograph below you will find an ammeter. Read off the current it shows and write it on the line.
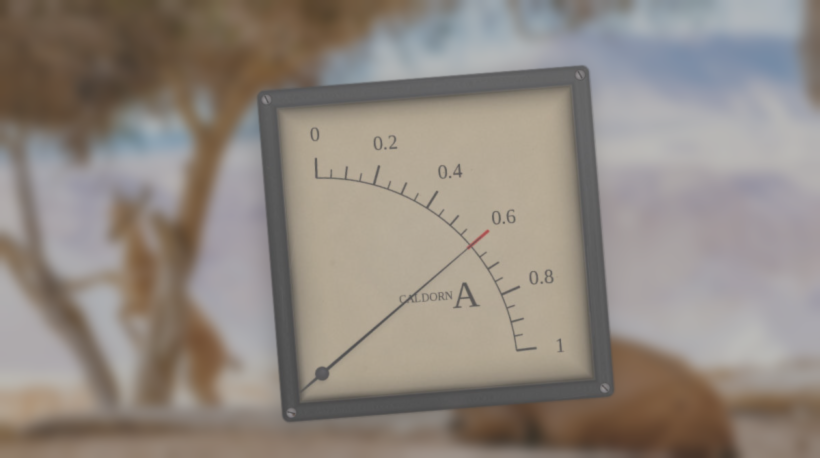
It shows 0.6 A
